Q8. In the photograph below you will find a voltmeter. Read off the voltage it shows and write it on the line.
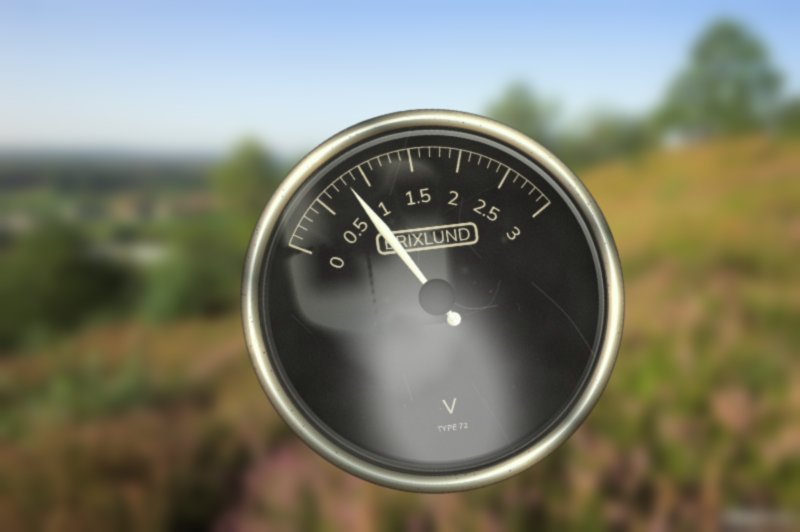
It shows 0.8 V
